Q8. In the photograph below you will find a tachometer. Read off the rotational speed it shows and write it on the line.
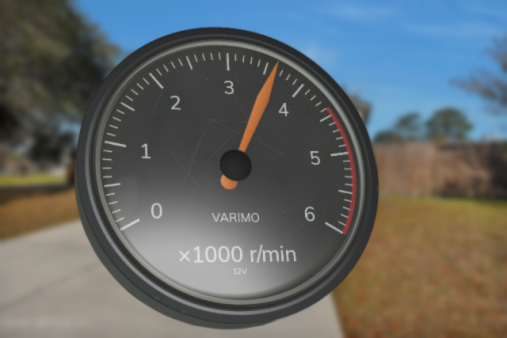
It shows 3600 rpm
